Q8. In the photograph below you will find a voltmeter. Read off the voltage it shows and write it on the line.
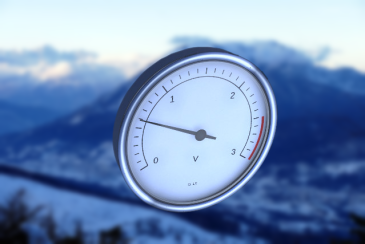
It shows 0.6 V
